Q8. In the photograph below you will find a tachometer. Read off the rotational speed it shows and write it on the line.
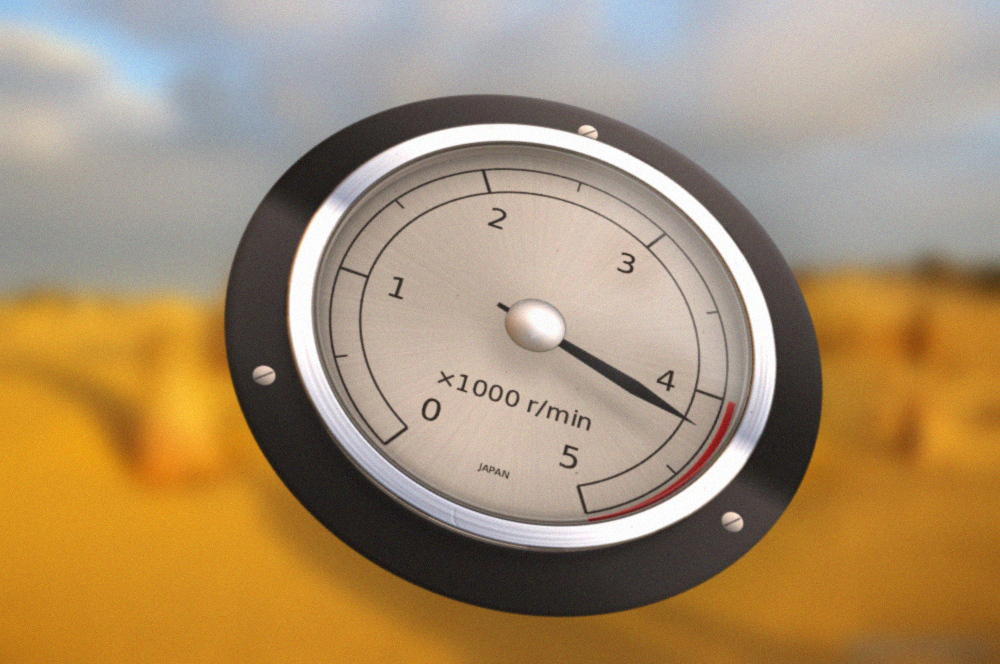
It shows 4250 rpm
